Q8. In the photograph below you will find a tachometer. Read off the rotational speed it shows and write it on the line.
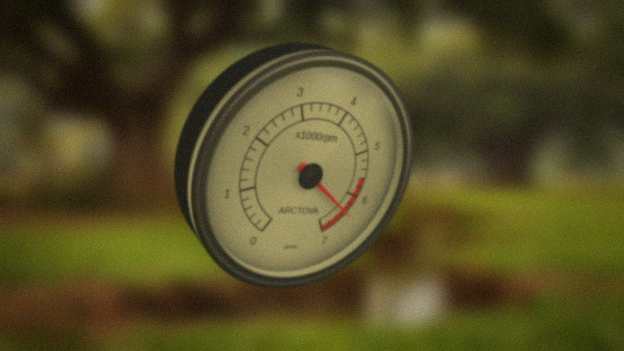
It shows 6400 rpm
